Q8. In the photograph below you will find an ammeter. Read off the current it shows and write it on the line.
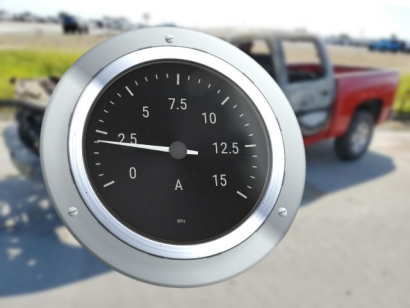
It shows 2 A
